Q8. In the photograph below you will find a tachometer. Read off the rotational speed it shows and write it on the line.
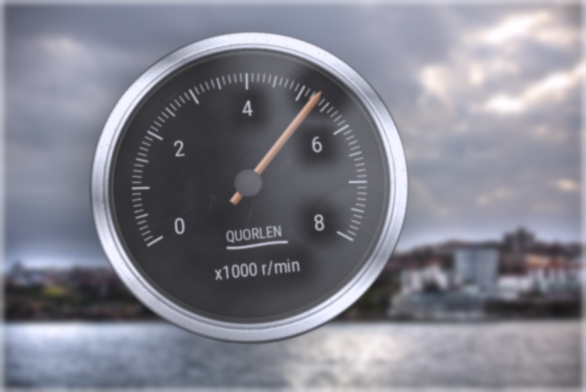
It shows 5300 rpm
